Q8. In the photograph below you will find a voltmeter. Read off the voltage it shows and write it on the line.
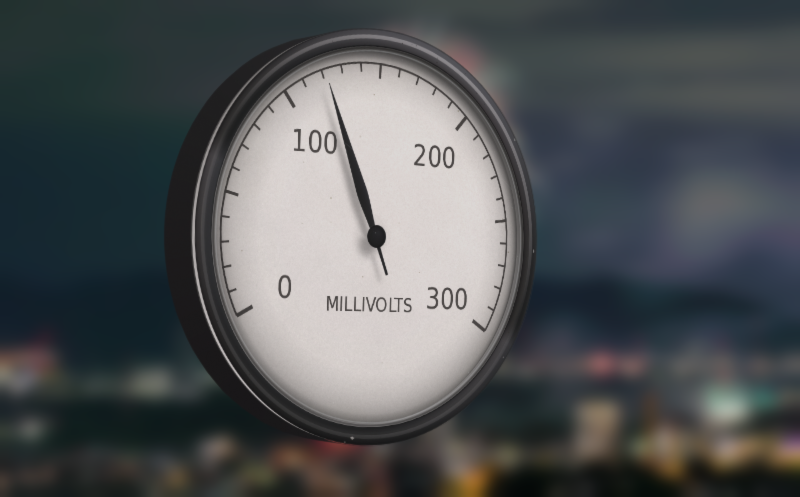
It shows 120 mV
